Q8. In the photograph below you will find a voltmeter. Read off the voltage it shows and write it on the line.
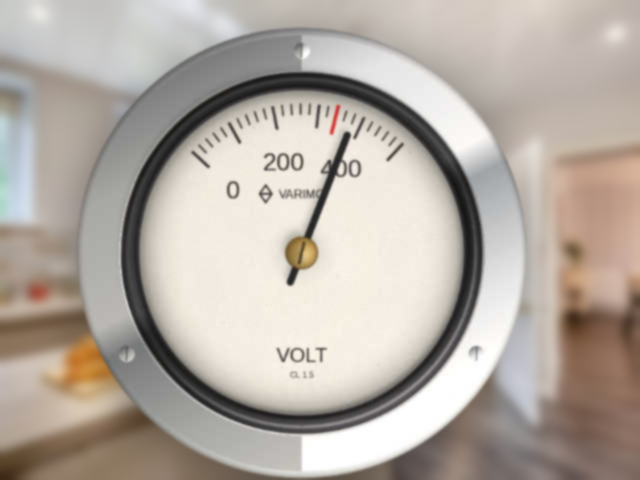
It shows 380 V
